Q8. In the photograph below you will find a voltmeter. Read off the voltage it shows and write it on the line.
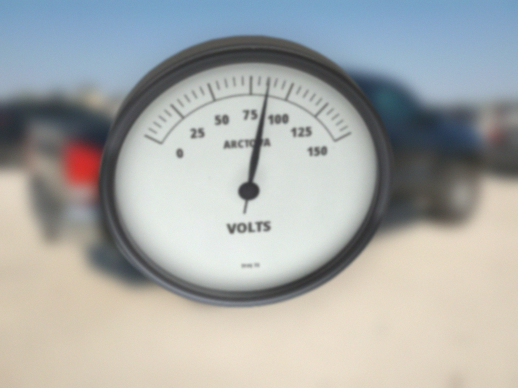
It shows 85 V
